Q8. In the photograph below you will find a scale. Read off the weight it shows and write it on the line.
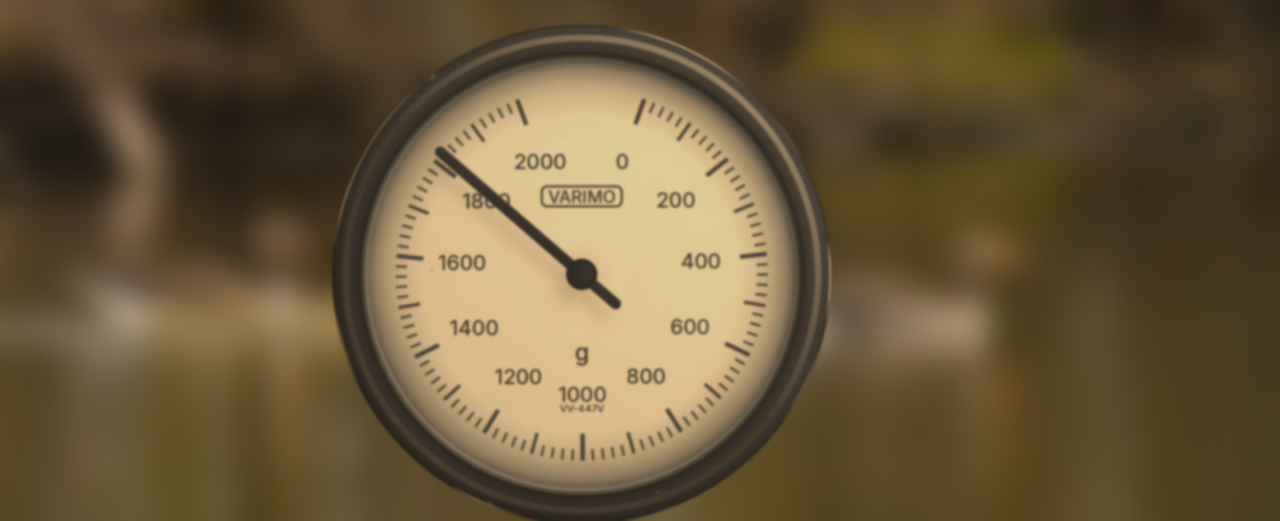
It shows 1820 g
